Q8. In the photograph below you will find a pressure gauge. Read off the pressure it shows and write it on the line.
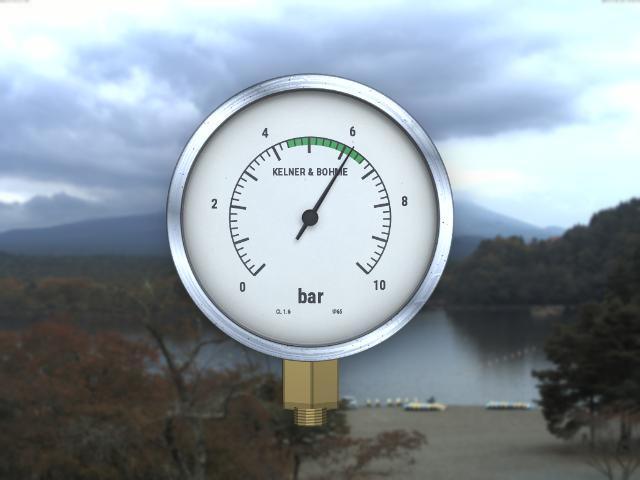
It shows 6.2 bar
